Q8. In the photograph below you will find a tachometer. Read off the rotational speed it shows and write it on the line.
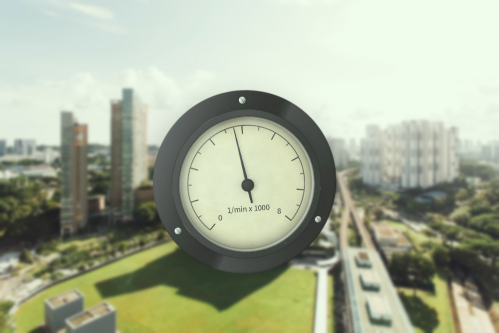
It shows 3750 rpm
